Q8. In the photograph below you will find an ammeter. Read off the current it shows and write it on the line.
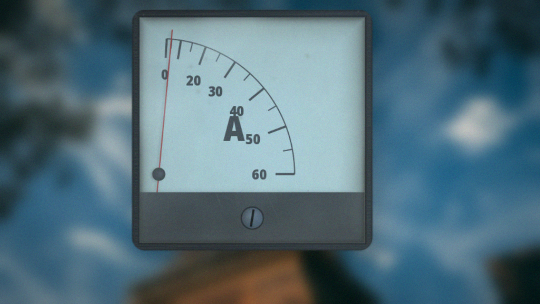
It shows 5 A
